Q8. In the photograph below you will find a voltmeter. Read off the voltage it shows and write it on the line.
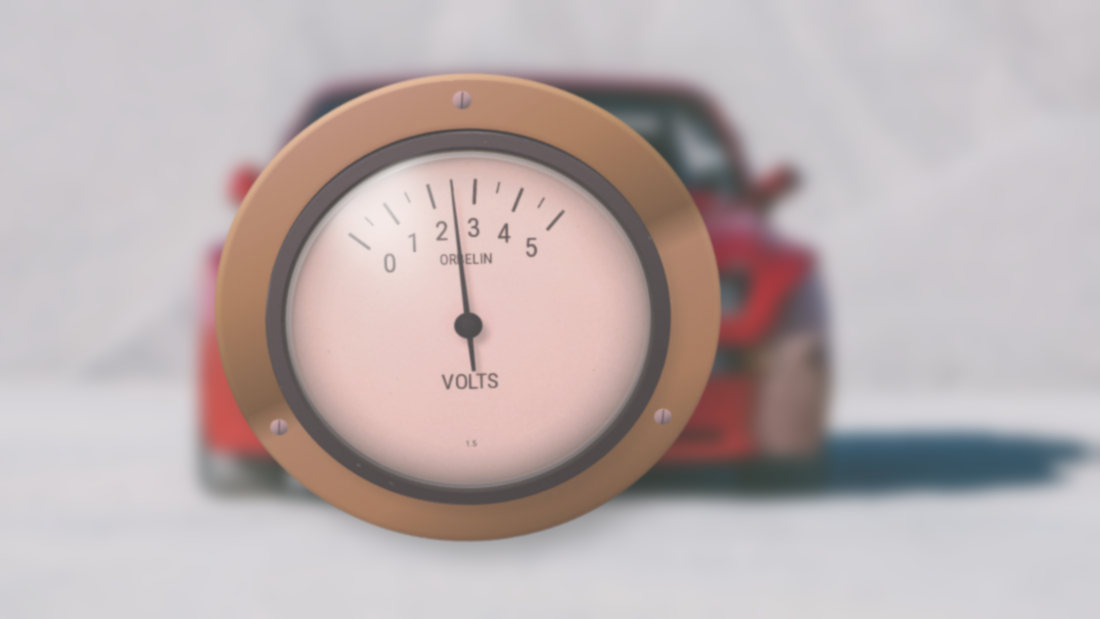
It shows 2.5 V
